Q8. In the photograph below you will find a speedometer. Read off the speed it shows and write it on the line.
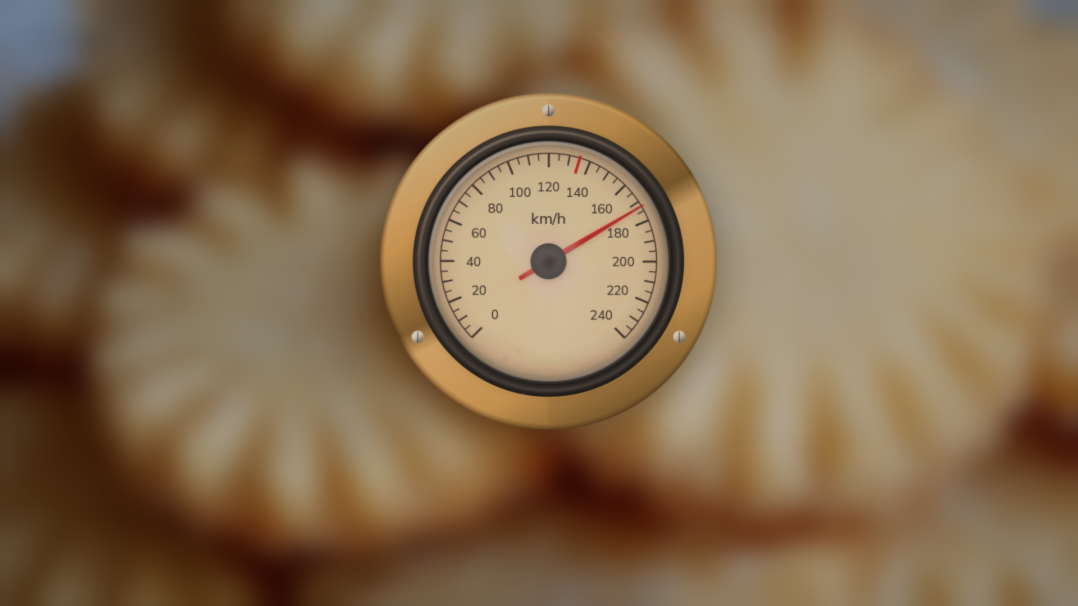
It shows 172.5 km/h
